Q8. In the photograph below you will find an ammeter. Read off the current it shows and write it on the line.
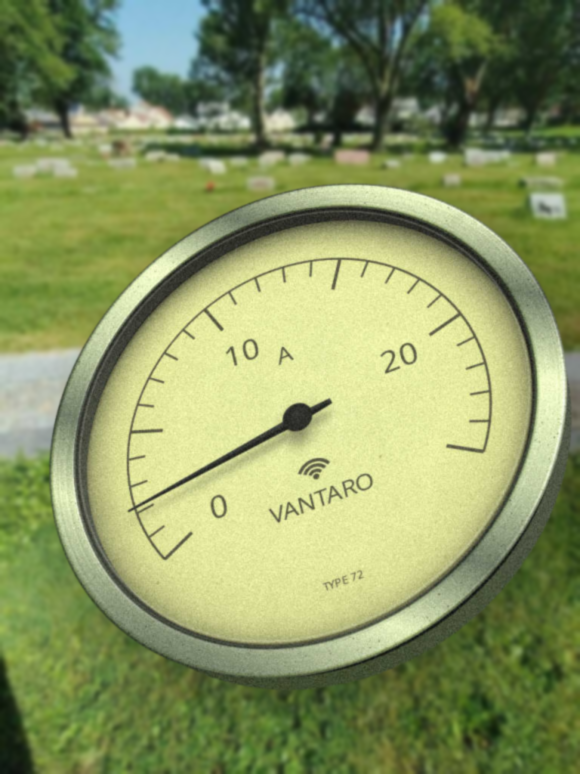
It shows 2 A
